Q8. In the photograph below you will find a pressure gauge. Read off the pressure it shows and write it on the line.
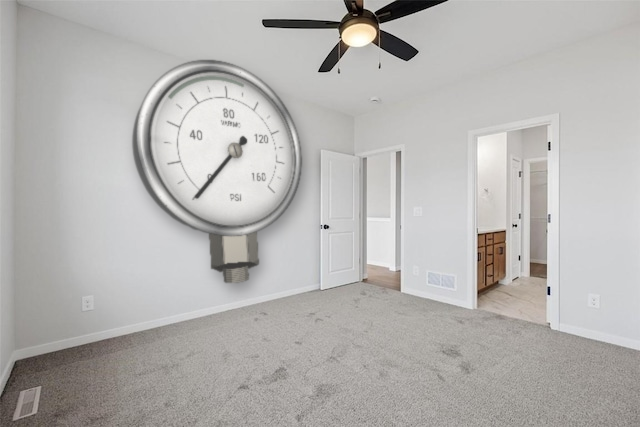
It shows 0 psi
